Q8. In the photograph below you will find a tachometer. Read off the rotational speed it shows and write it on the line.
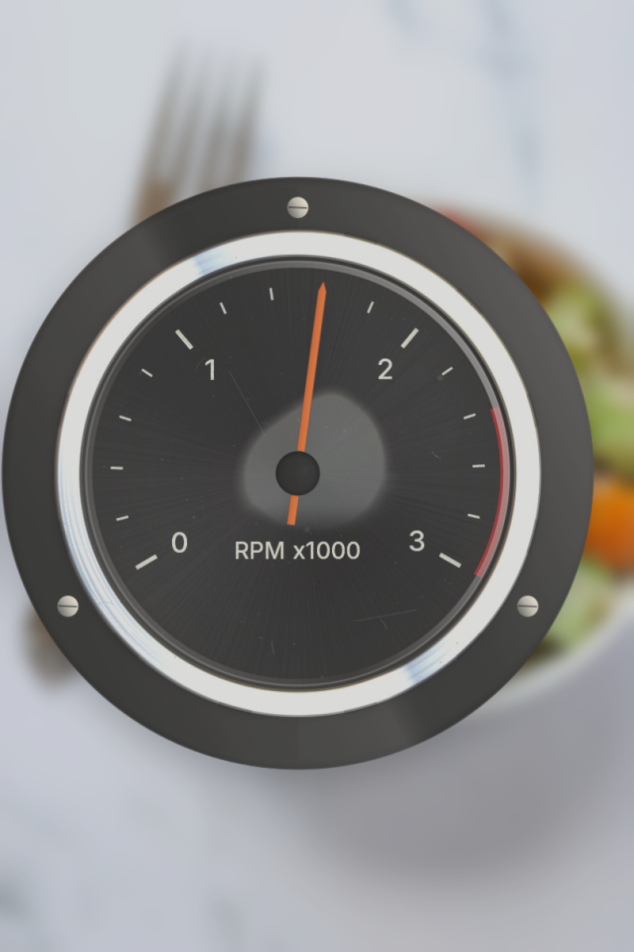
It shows 1600 rpm
